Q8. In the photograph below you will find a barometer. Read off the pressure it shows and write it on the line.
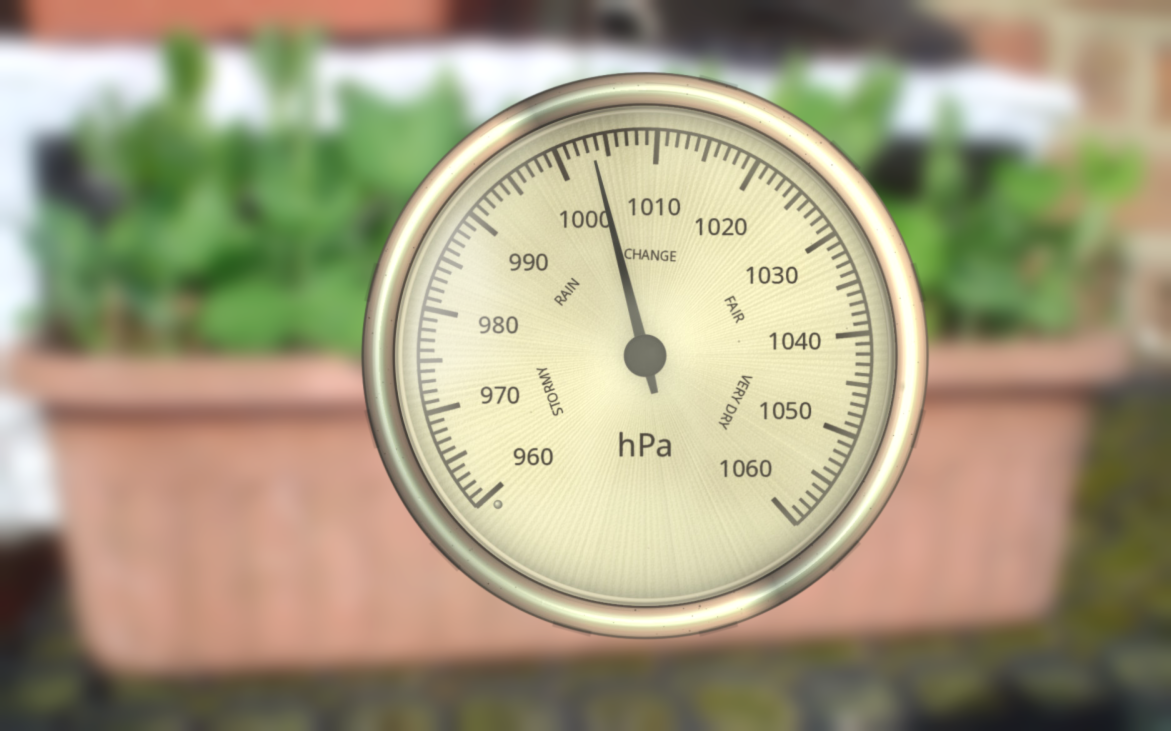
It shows 1003.5 hPa
